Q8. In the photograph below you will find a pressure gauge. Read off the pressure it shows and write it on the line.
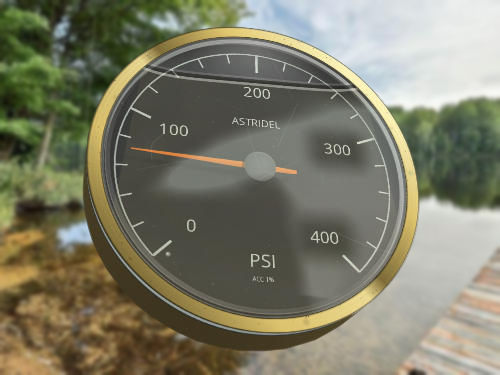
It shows 70 psi
